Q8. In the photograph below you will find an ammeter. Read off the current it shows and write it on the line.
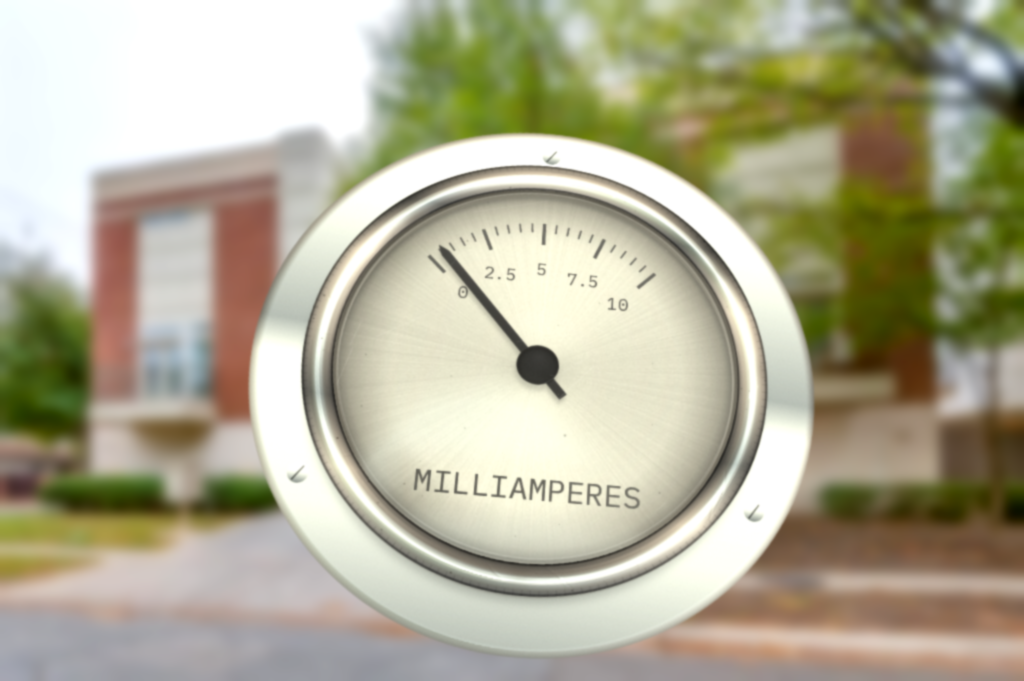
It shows 0.5 mA
